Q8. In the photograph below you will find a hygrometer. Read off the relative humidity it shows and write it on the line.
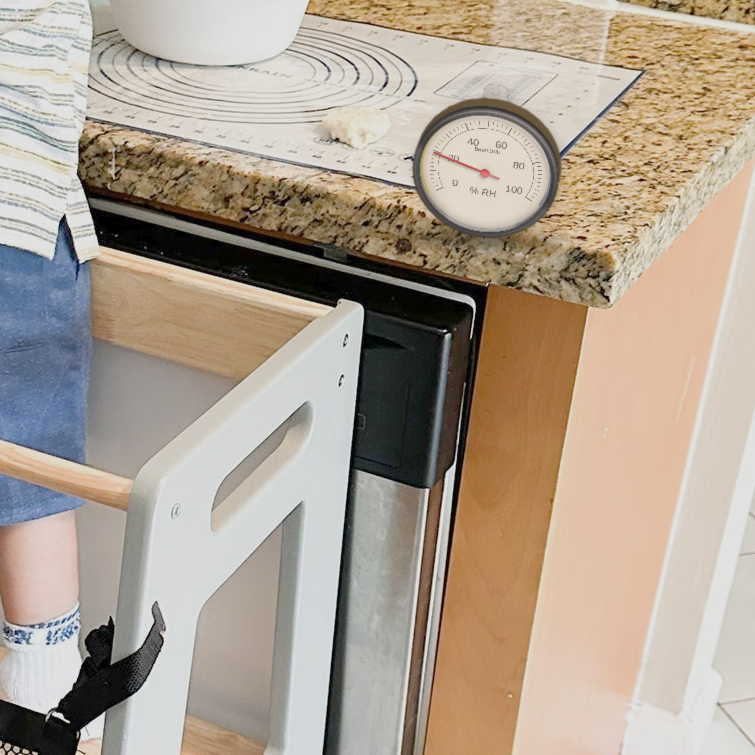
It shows 20 %
